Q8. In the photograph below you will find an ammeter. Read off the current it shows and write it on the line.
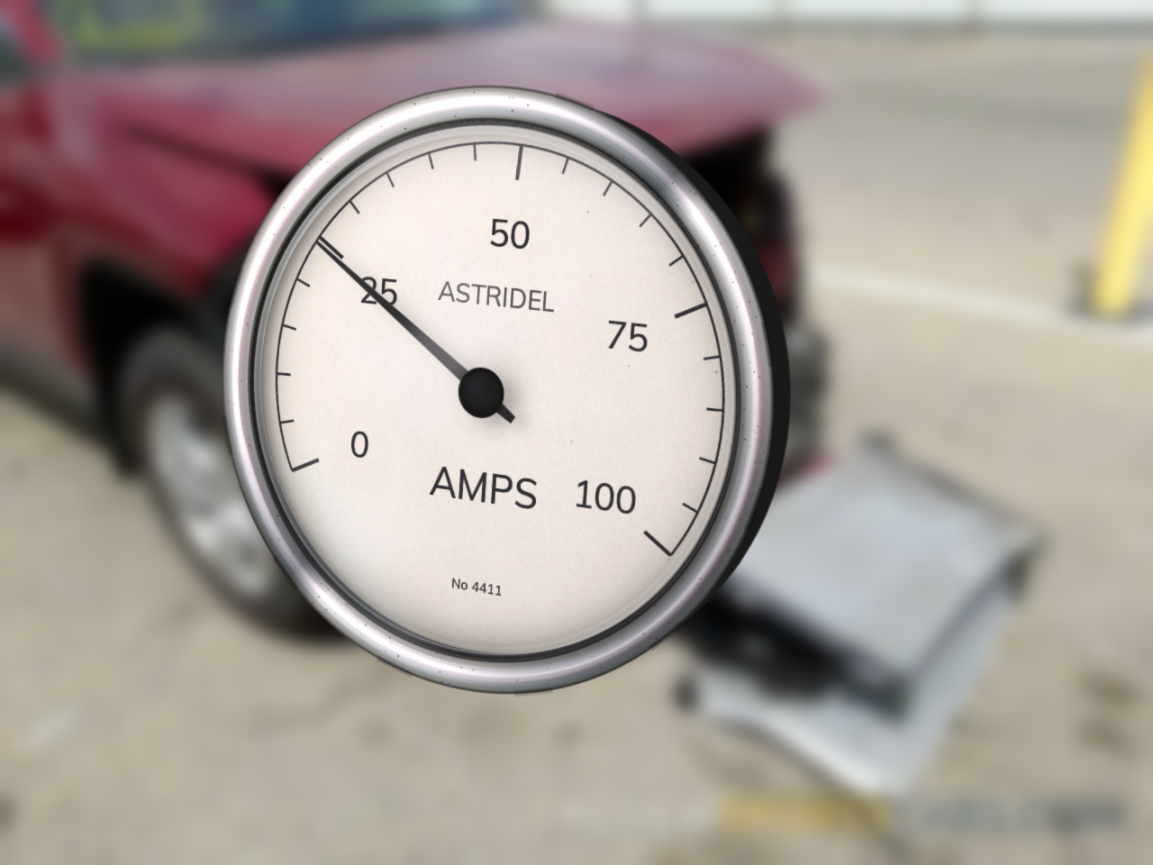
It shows 25 A
